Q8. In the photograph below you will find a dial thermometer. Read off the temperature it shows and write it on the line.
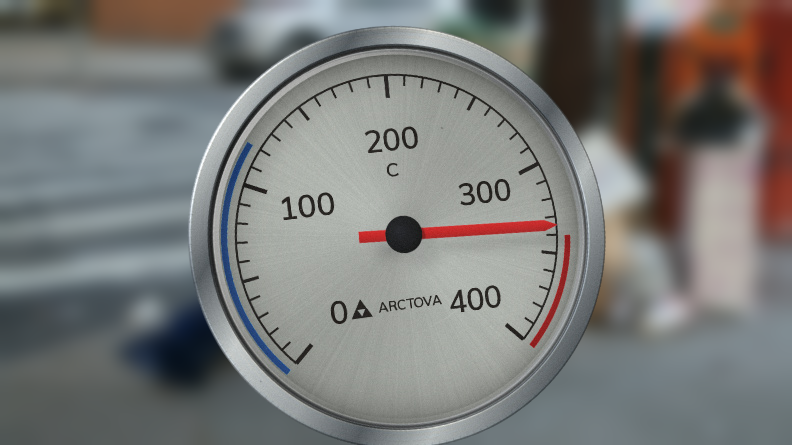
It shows 335 °C
